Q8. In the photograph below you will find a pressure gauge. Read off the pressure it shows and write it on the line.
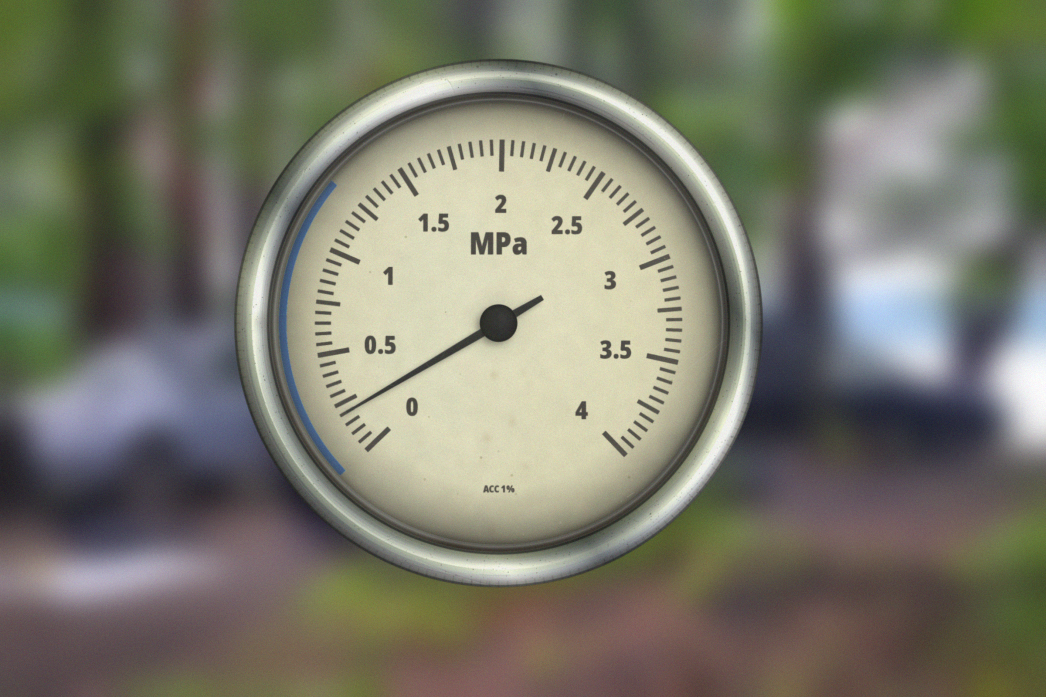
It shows 0.2 MPa
